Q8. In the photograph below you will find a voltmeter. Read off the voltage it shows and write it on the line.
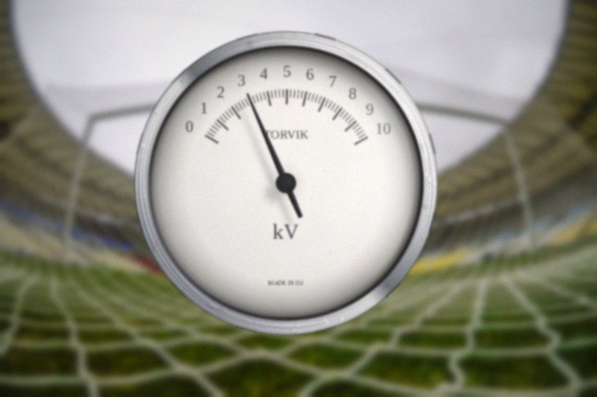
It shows 3 kV
